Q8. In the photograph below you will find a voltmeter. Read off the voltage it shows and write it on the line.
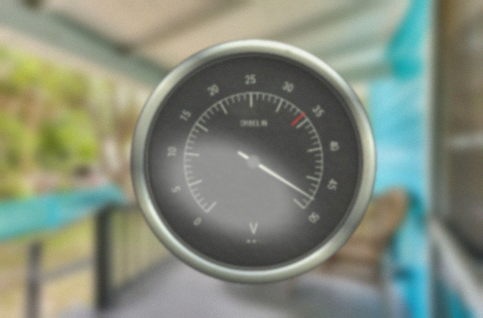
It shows 48 V
